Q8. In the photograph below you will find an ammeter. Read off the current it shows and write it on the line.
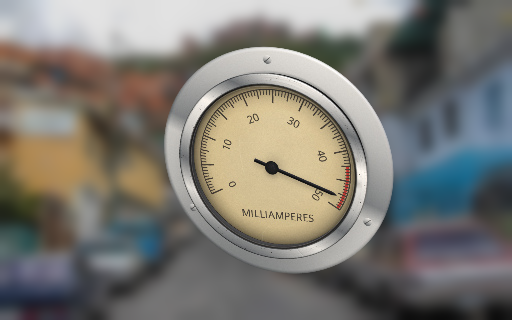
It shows 47.5 mA
